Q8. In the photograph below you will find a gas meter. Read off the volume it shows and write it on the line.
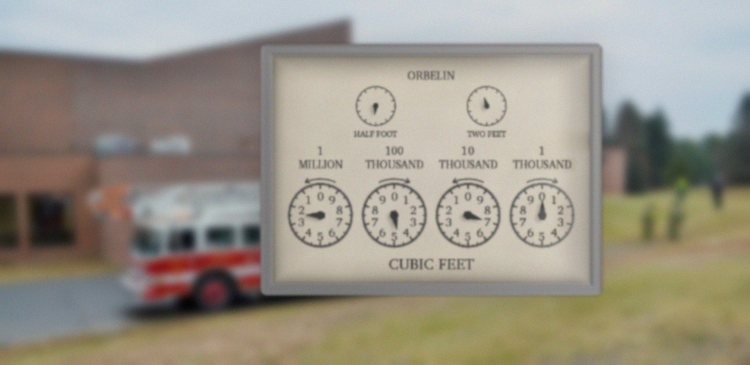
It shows 247000 ft³
